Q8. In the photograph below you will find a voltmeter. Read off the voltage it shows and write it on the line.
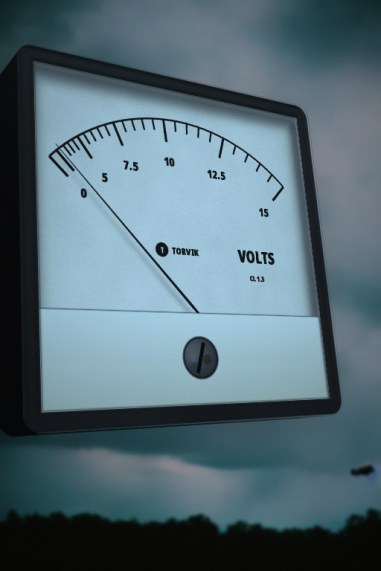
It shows 2.5 V
